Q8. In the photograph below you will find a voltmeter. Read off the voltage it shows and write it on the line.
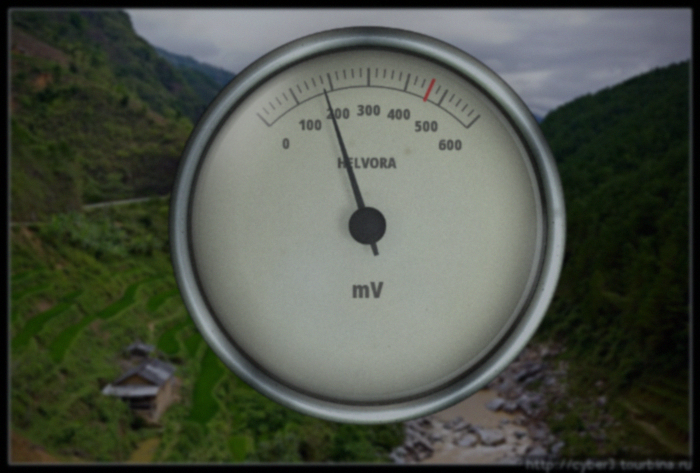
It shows 180 mV
